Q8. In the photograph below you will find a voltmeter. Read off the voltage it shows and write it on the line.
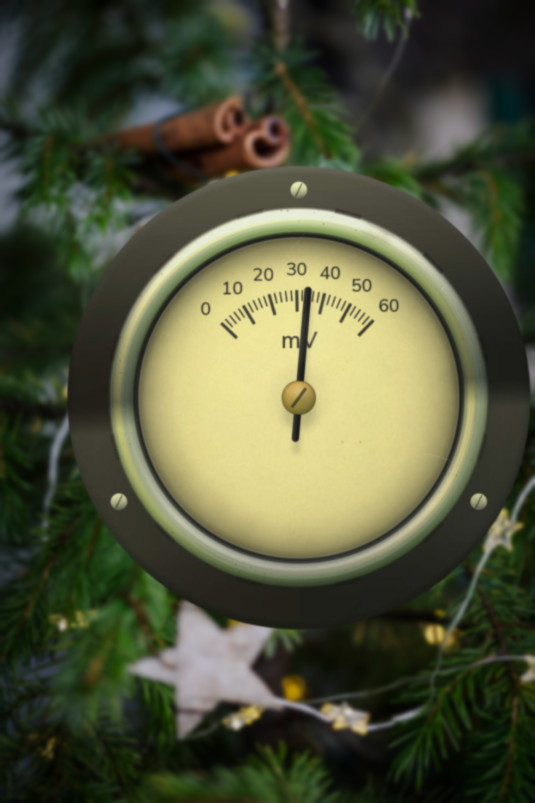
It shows 34 mV
